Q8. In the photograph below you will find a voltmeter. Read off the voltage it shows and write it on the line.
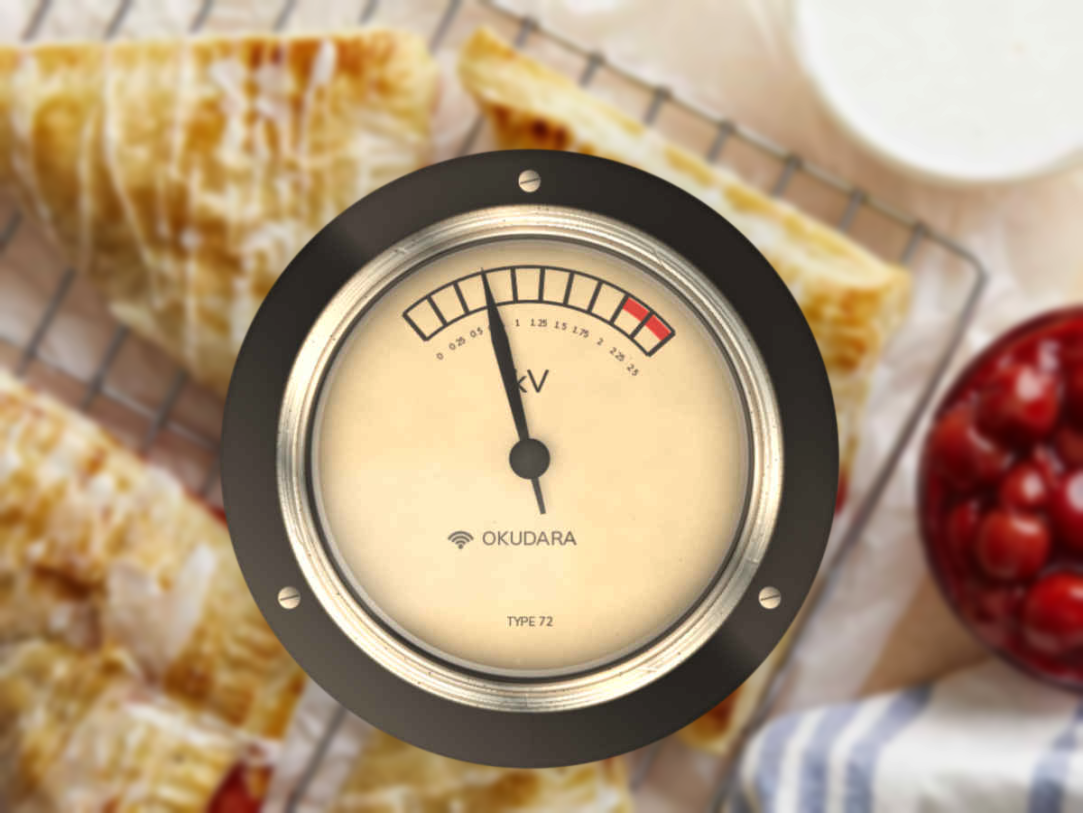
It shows 0.75 kV
